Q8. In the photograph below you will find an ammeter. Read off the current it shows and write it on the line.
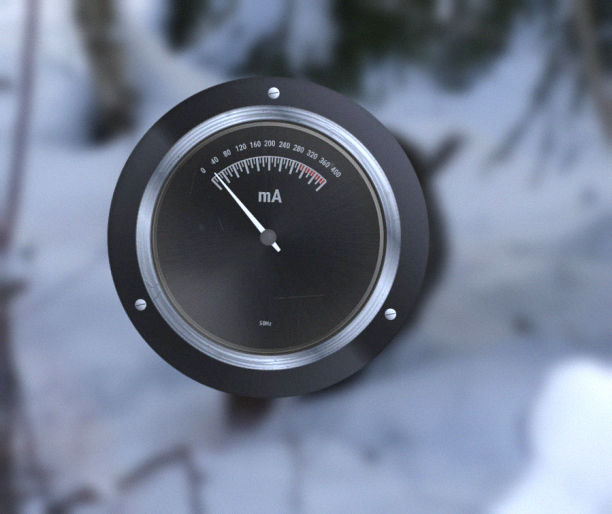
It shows 20 mA
